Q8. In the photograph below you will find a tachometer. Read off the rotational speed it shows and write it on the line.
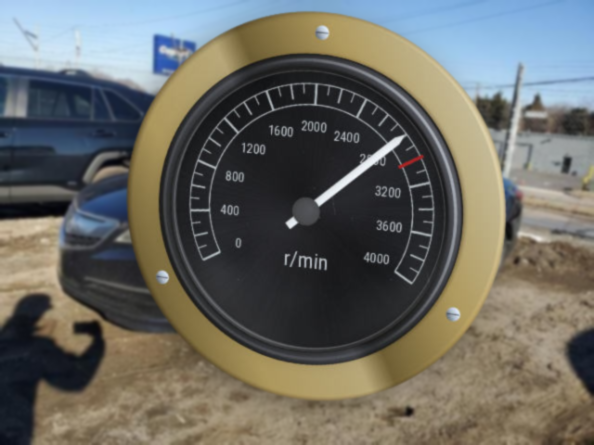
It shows 2800 rpm
